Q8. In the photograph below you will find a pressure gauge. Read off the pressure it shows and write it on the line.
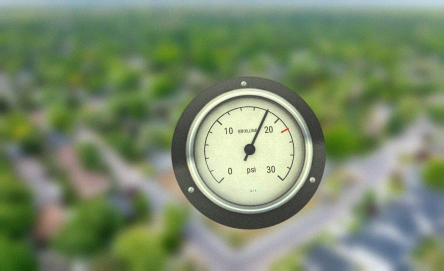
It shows 18 psi
